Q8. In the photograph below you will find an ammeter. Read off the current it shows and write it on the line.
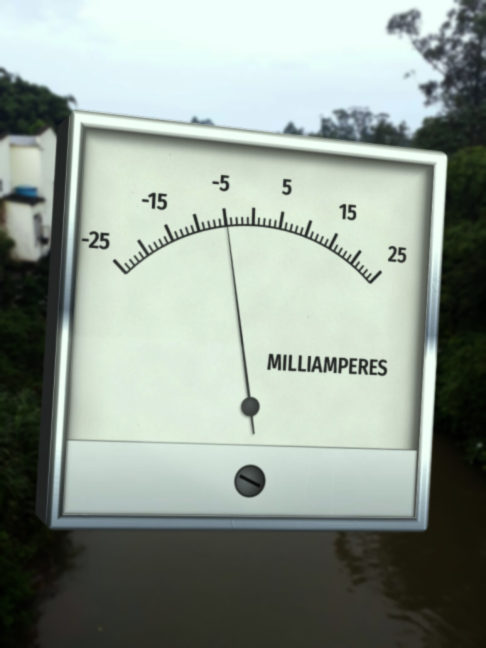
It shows -5 mA
